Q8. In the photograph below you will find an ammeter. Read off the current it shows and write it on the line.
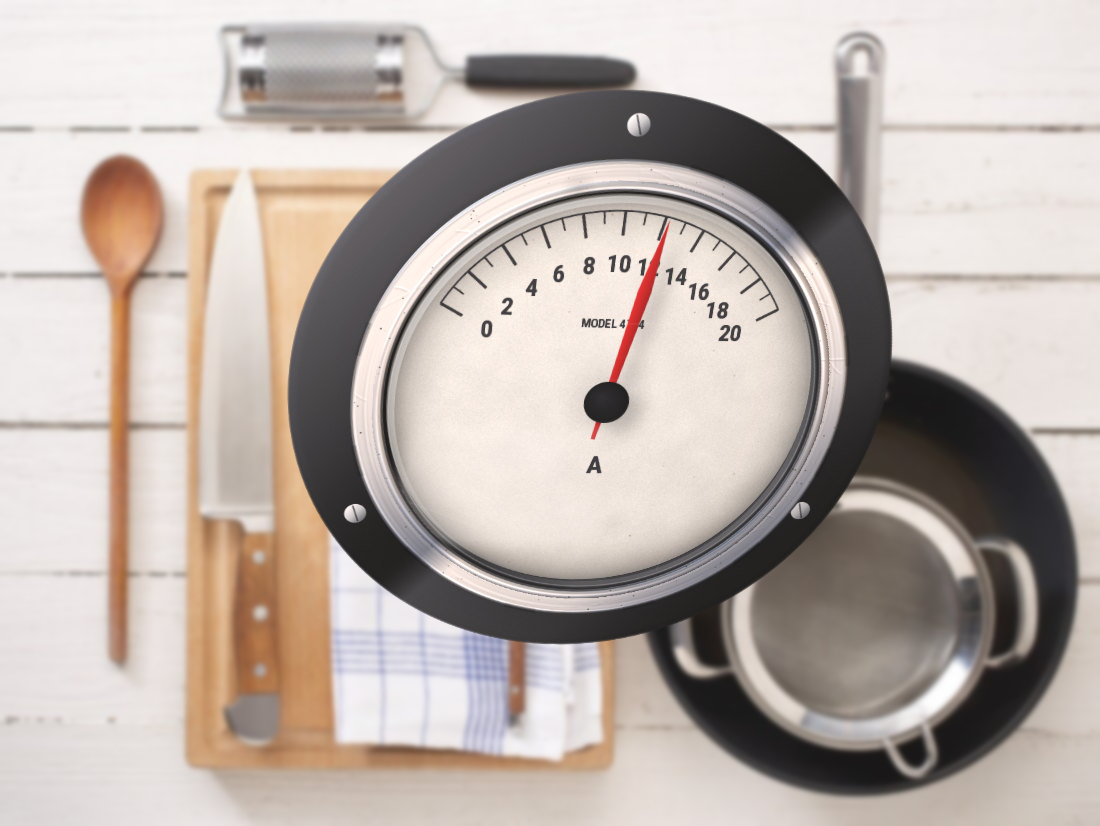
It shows 12 A
